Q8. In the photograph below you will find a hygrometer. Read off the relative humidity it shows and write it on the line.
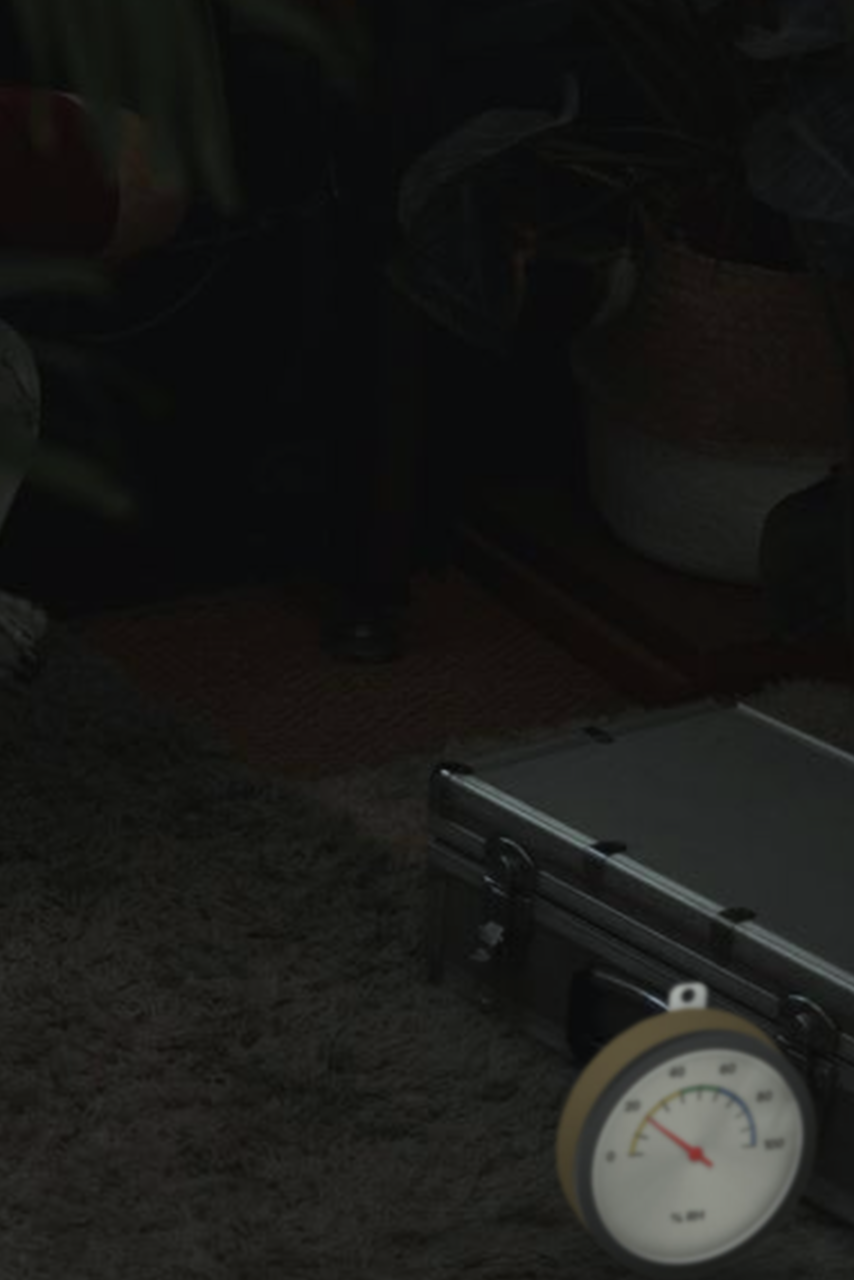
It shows 20 %
